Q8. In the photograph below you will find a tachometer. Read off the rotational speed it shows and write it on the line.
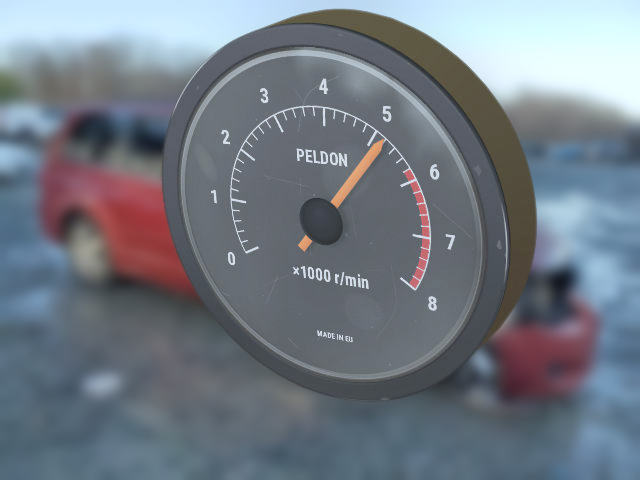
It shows 5200 rpm
